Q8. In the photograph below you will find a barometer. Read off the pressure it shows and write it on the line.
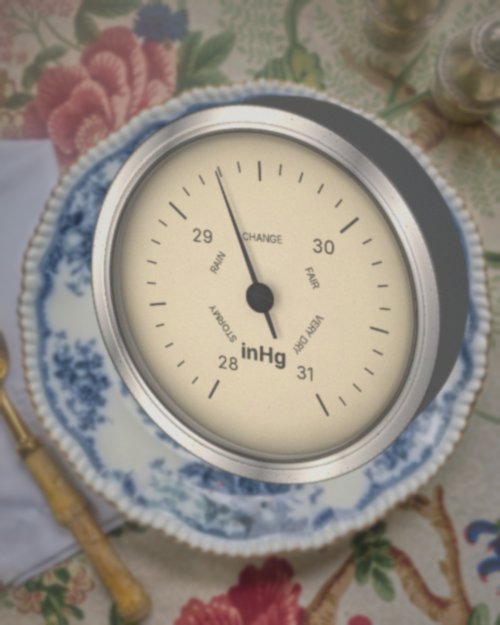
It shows 29.3 inHg
